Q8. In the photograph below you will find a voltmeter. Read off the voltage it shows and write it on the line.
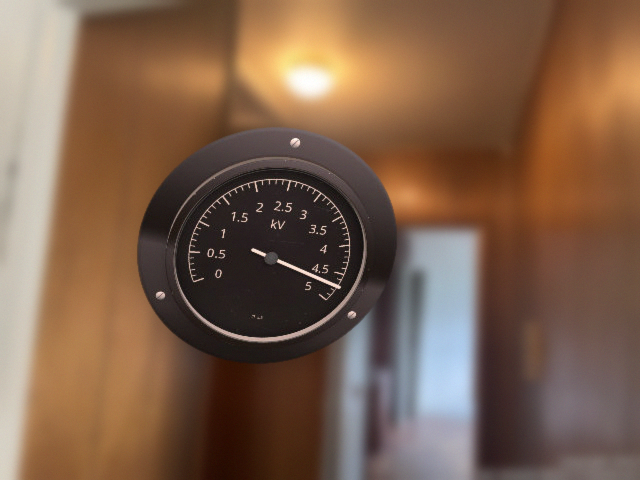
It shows 4.7 kV
